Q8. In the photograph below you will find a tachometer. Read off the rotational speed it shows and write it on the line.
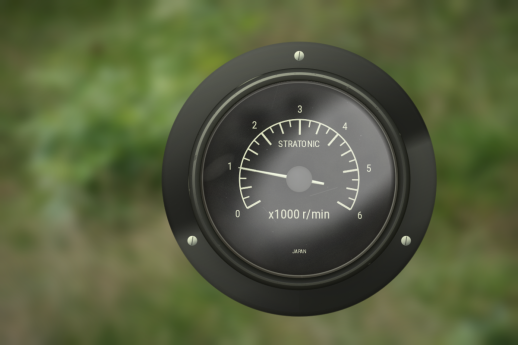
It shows 1000 rpm
